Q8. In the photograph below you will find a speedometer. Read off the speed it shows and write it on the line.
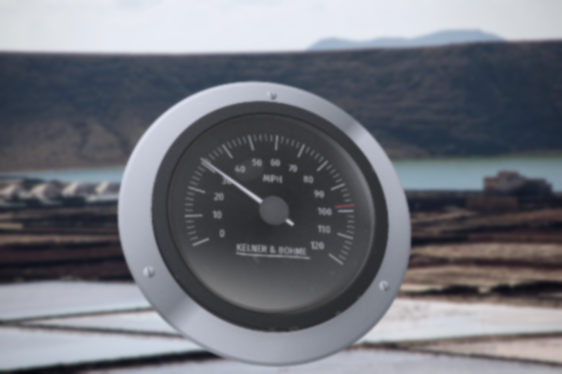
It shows 30 mph
